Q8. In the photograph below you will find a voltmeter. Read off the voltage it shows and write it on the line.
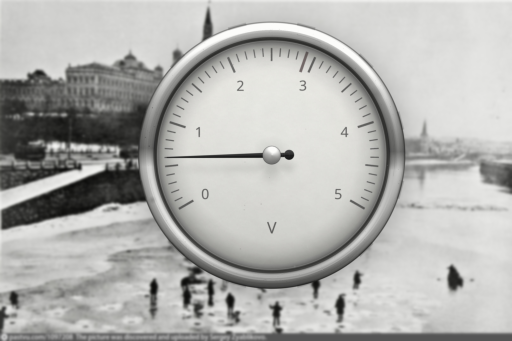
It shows 0.6 V
